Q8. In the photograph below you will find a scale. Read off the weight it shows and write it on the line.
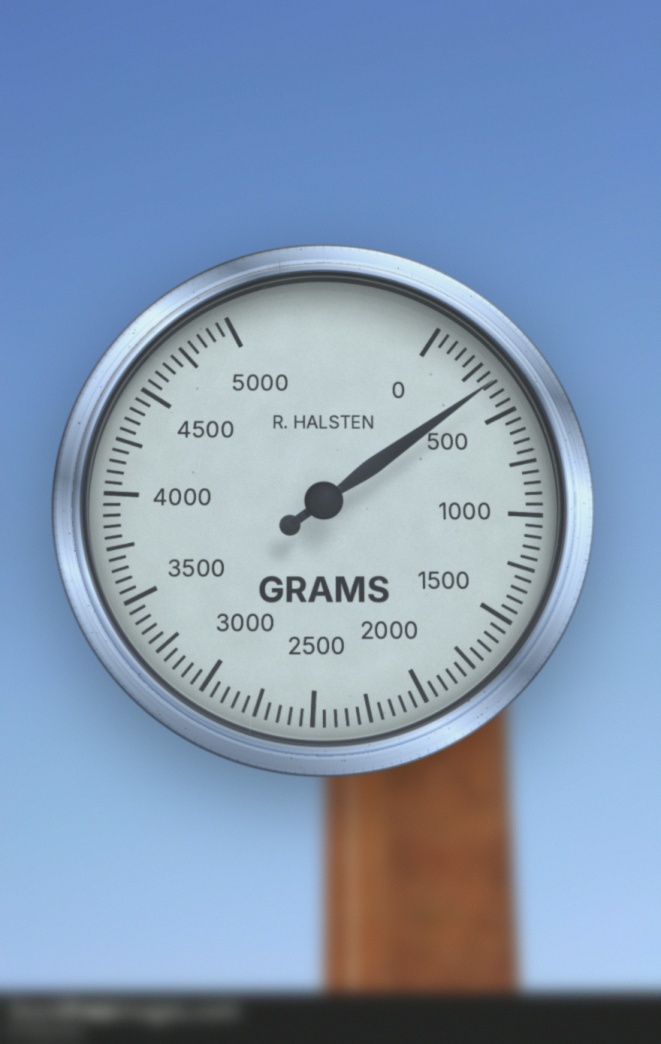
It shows 350 g
